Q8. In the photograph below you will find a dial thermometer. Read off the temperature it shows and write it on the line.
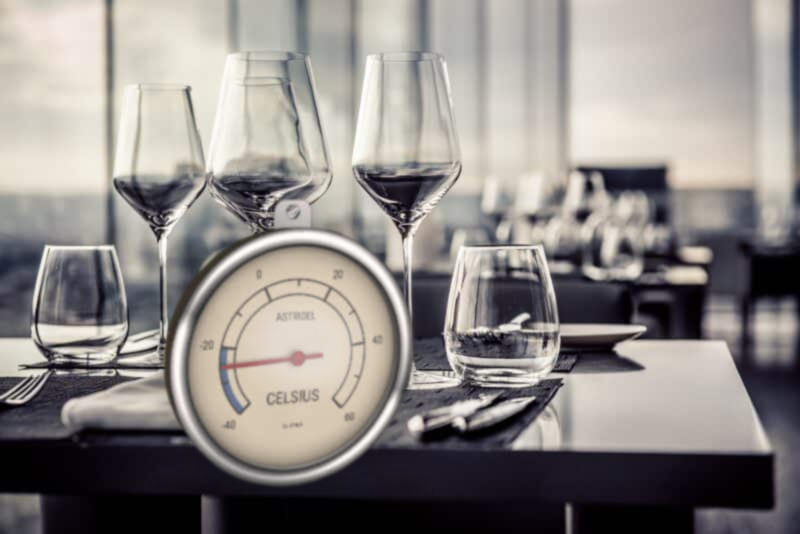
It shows -25 °C
